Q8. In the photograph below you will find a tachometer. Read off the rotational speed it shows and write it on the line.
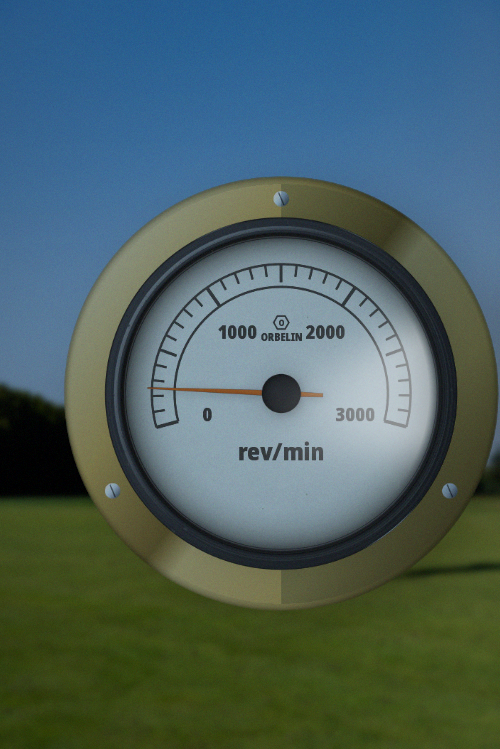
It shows 250 rpm
